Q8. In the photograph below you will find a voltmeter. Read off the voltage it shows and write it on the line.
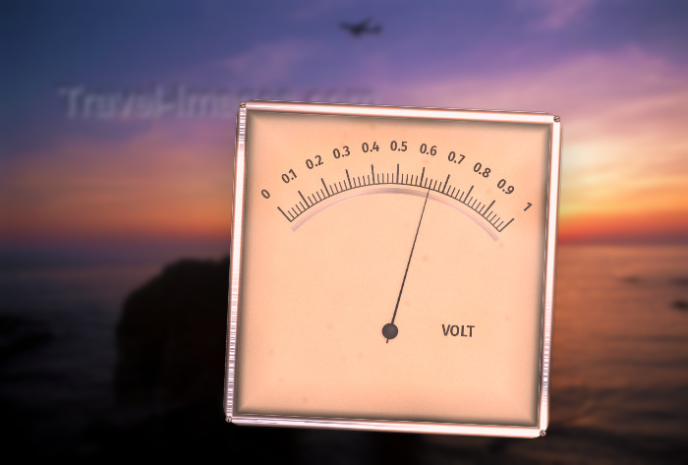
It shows 0.64 V
